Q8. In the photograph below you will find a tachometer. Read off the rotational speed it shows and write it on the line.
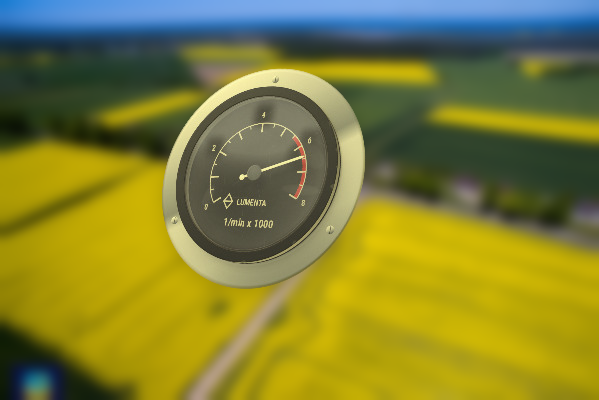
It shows 6500 rpm
